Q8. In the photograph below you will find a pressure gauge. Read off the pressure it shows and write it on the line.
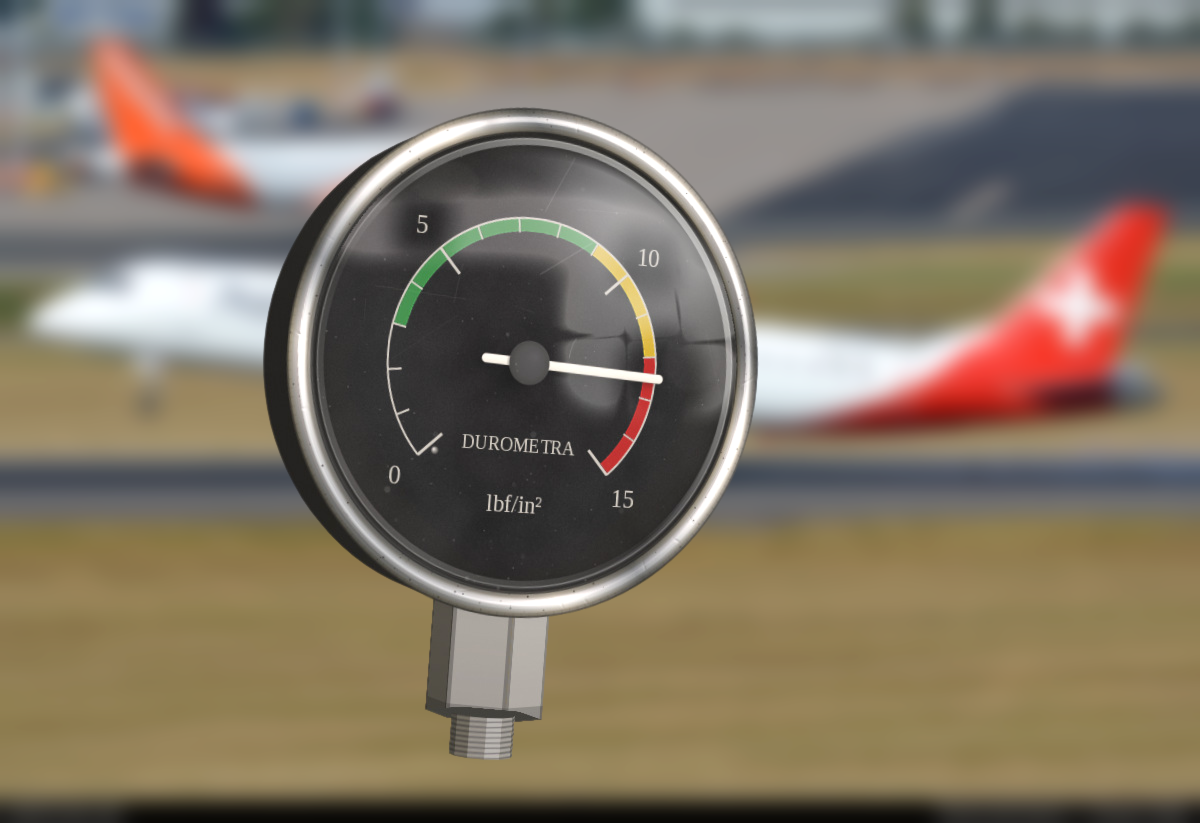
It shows 12.5 psi
